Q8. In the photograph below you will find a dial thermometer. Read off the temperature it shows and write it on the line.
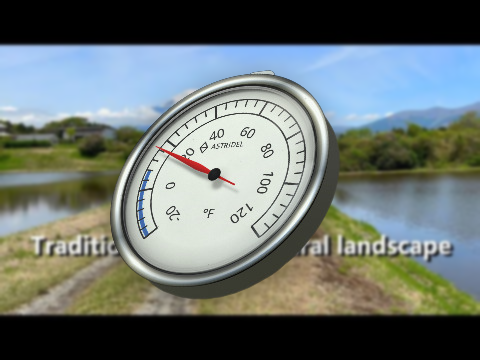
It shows 16 °F
